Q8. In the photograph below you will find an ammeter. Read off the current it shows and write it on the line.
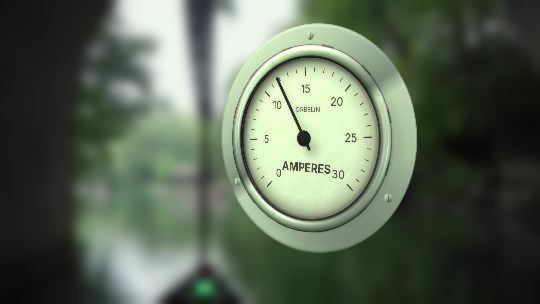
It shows 12 A
